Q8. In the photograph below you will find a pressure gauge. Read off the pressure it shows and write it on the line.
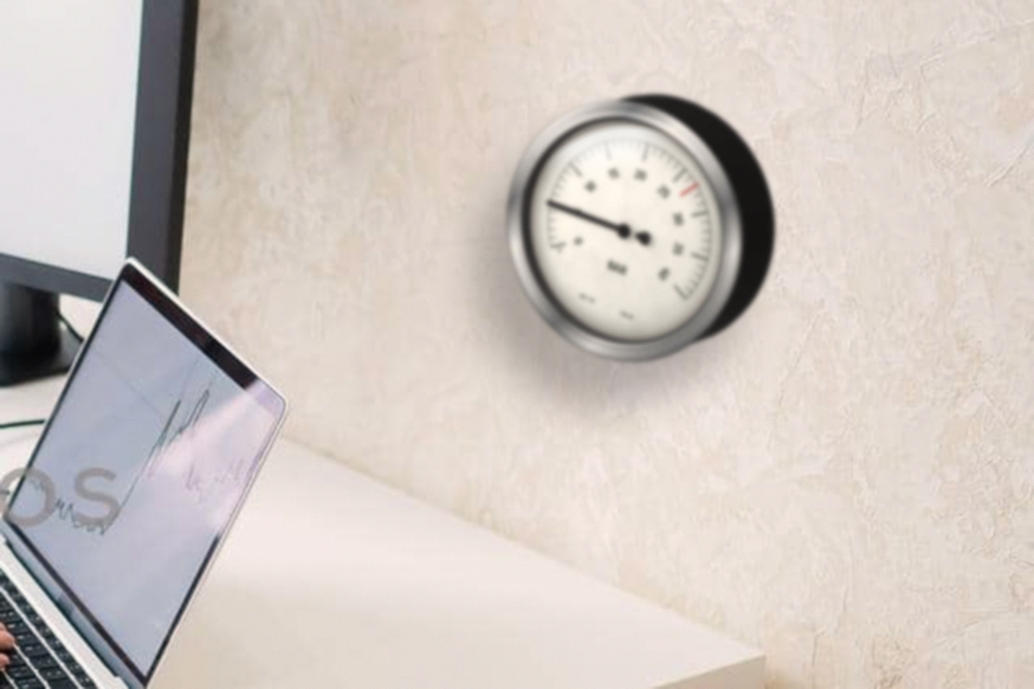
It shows 5 bar
